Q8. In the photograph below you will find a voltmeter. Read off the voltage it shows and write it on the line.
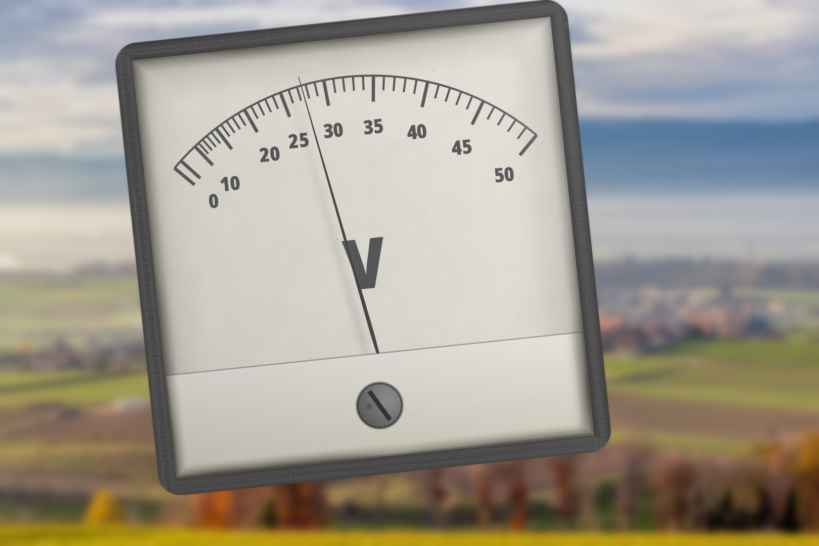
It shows 27.5 V
